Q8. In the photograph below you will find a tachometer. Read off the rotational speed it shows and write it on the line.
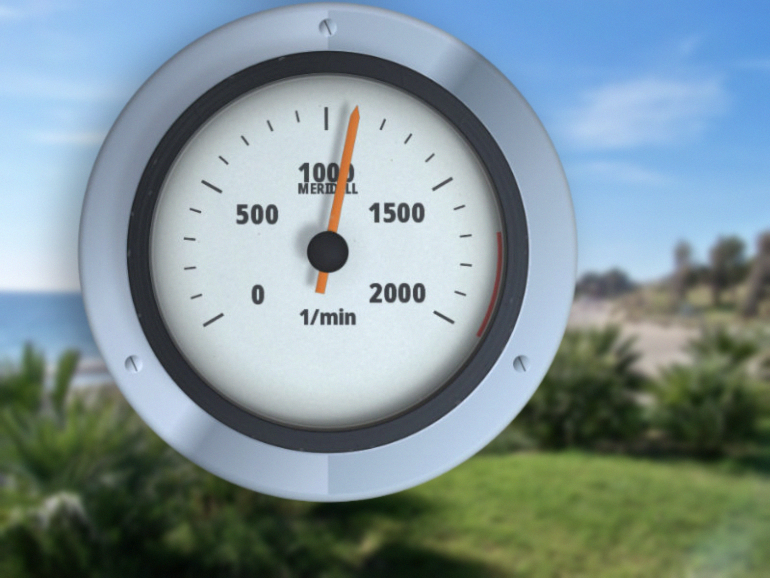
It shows 1100 rpm
